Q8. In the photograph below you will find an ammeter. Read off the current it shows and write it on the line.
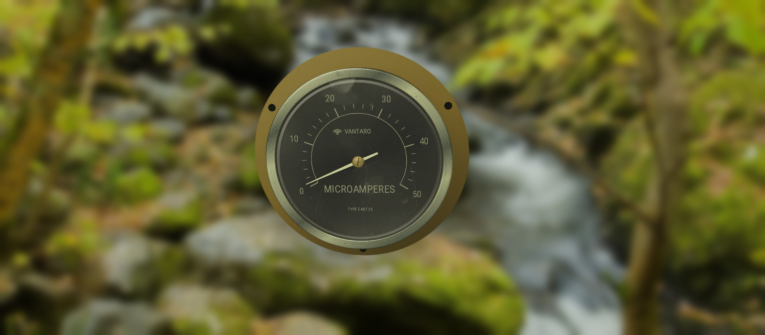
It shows 1 µA
